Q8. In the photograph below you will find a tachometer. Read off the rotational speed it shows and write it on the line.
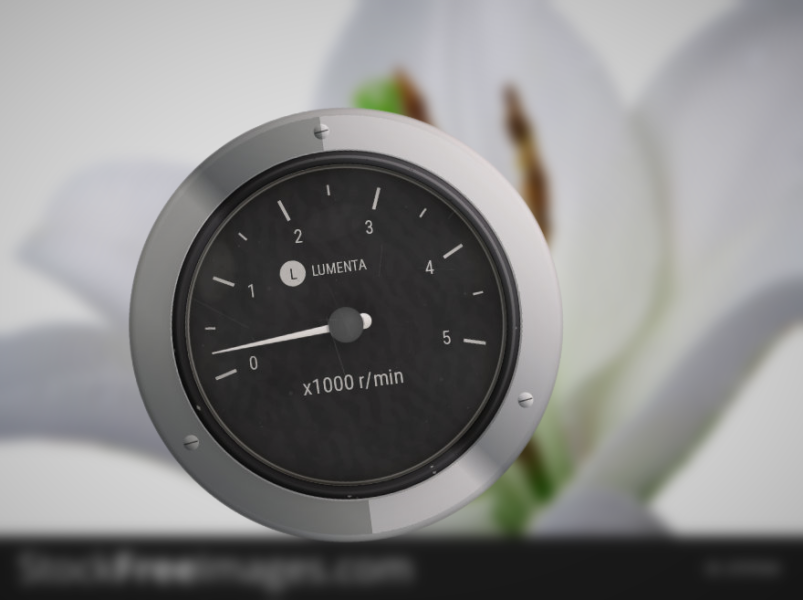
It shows 250 rpm
